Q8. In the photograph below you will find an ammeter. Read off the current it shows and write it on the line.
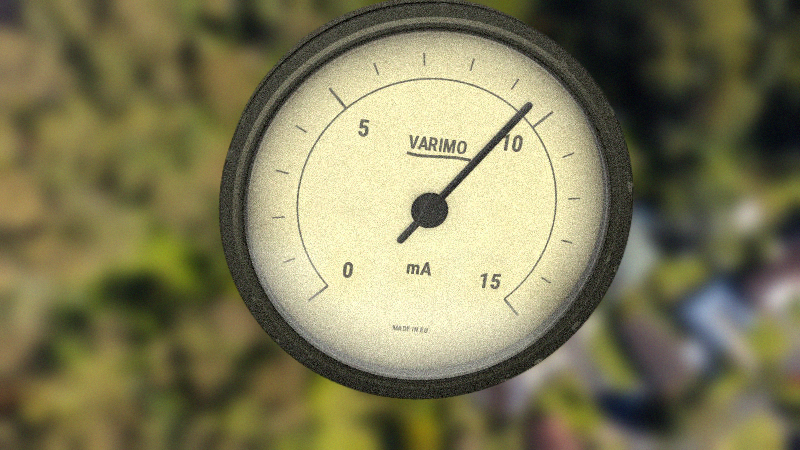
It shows 9.5 mA
